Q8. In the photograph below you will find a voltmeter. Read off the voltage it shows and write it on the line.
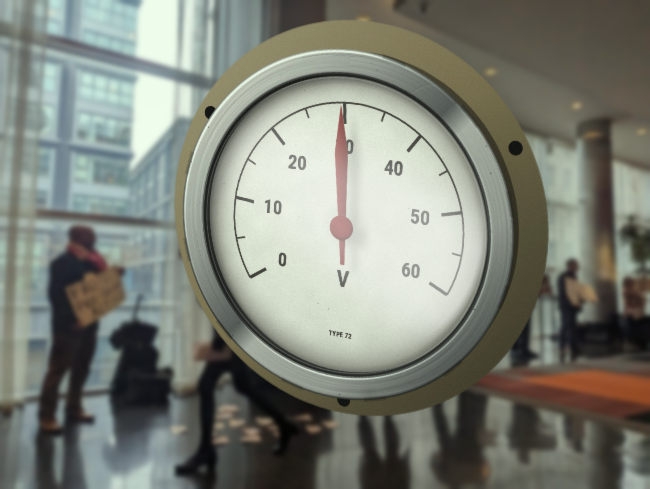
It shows 30 V
